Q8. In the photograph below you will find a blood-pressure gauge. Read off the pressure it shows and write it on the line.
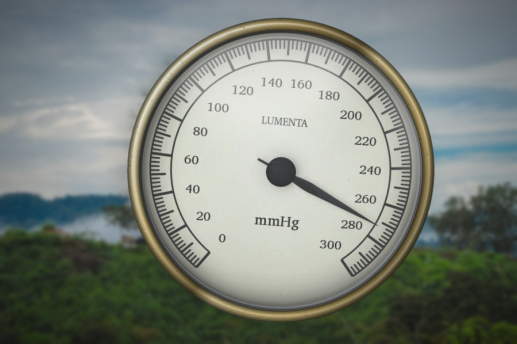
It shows 272 mmHg
